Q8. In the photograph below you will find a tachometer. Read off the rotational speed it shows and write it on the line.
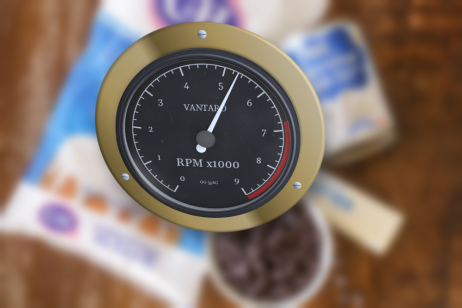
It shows 5300 rpm
